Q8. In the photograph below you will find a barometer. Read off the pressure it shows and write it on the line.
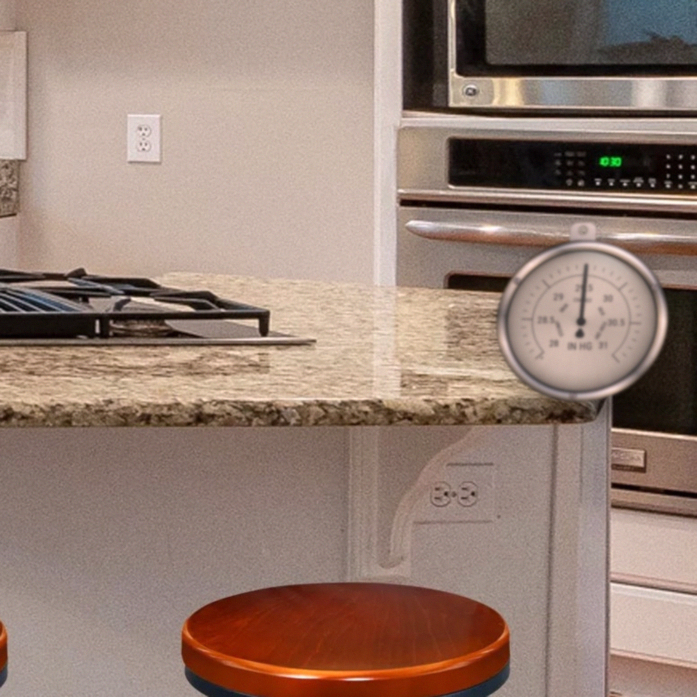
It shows 29.5 inHg
